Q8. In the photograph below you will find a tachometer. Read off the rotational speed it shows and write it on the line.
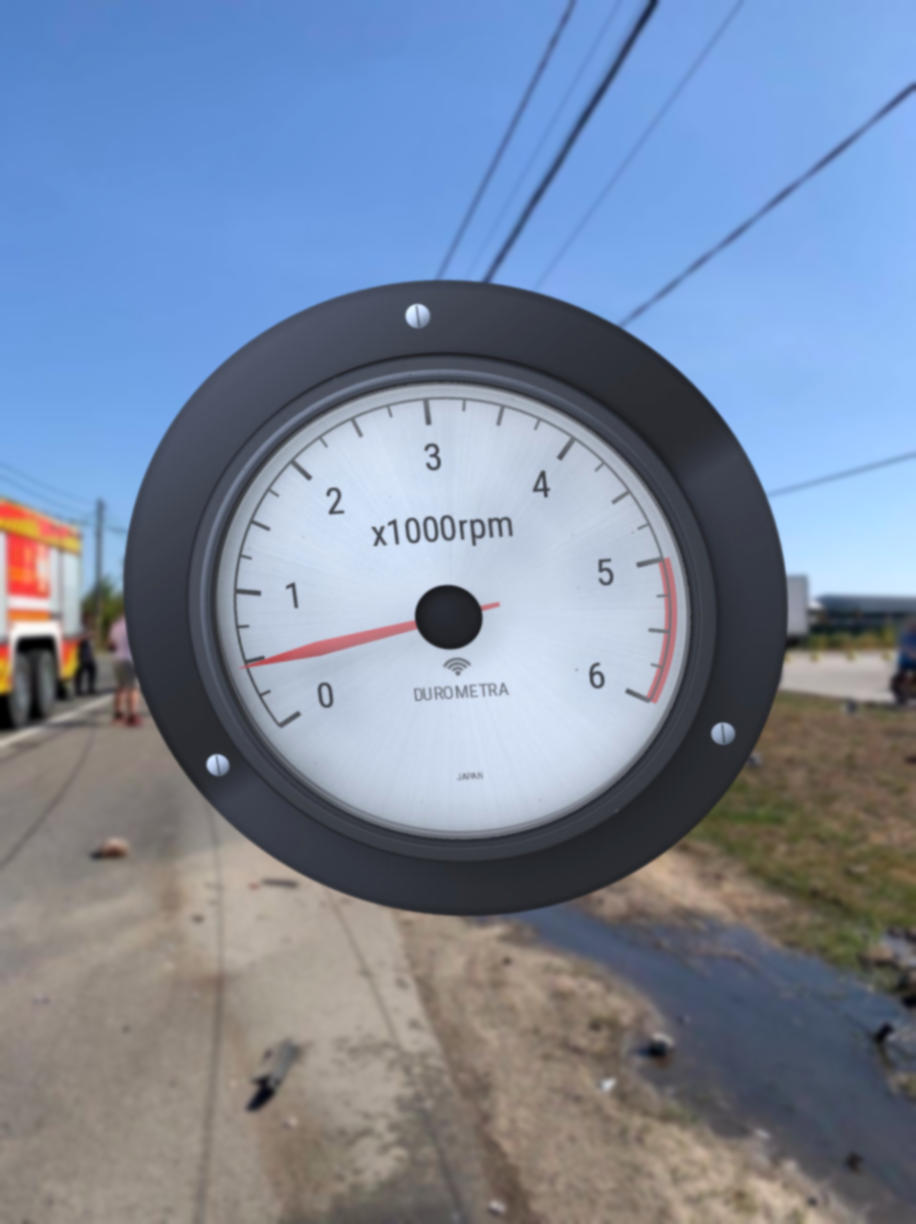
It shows 500 rpm
